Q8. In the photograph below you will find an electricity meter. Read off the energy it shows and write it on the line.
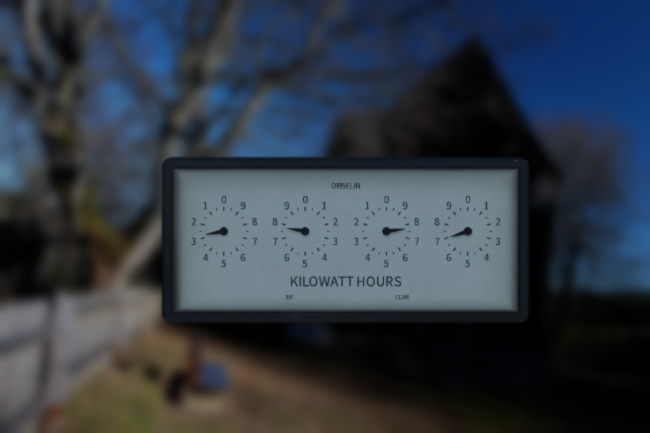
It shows 2777 kWh
